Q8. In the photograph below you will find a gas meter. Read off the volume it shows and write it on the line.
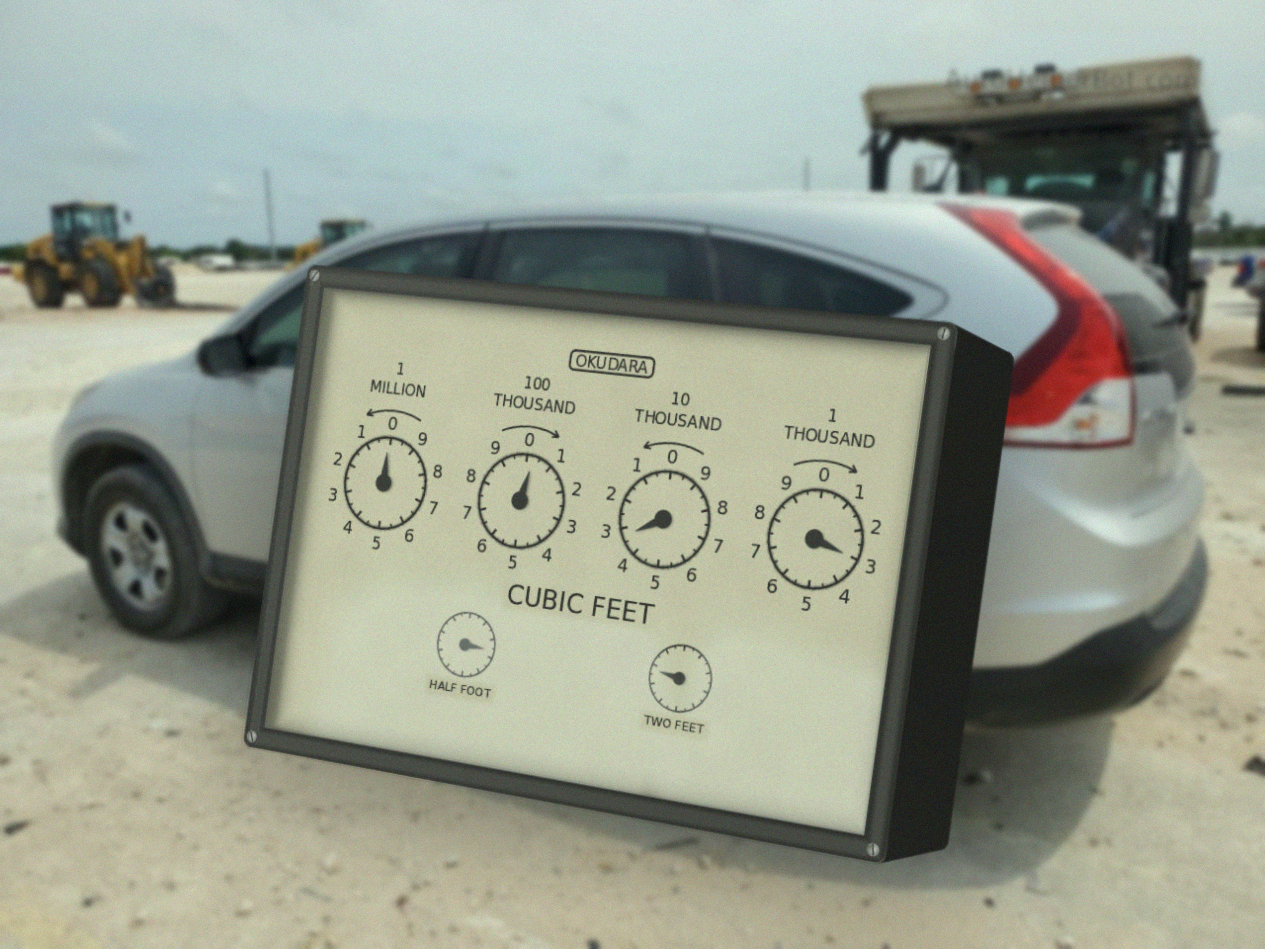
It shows 3300 ft³
